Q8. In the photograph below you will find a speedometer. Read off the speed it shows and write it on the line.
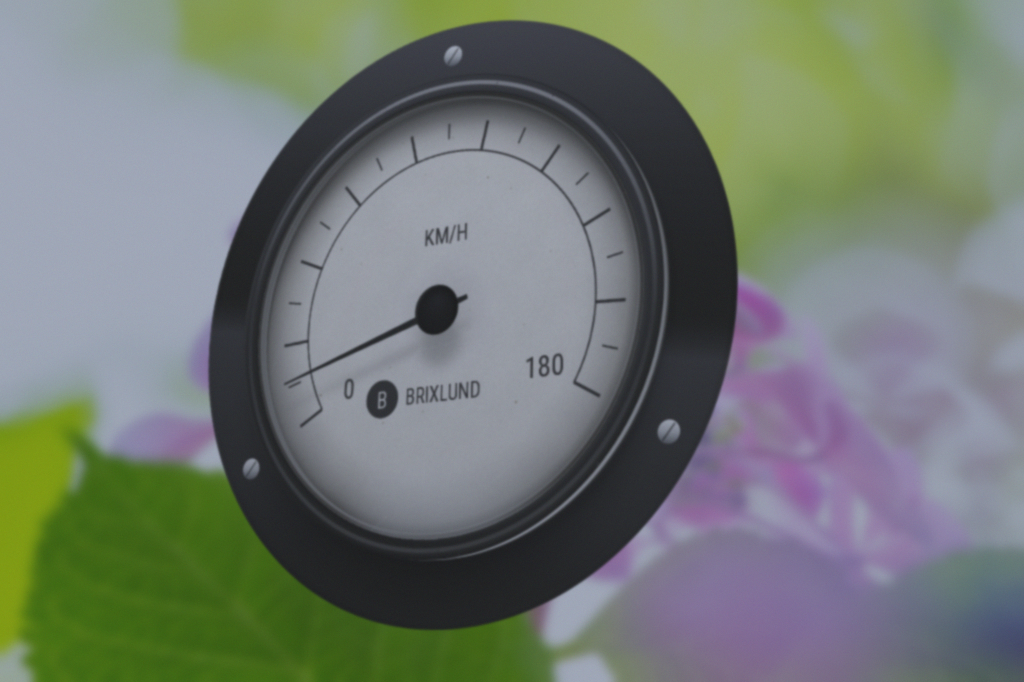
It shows 10 km/h
